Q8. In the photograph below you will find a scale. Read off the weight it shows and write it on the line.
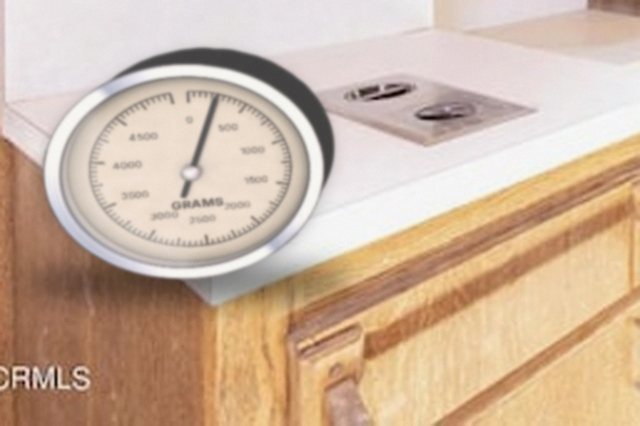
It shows 250 g
